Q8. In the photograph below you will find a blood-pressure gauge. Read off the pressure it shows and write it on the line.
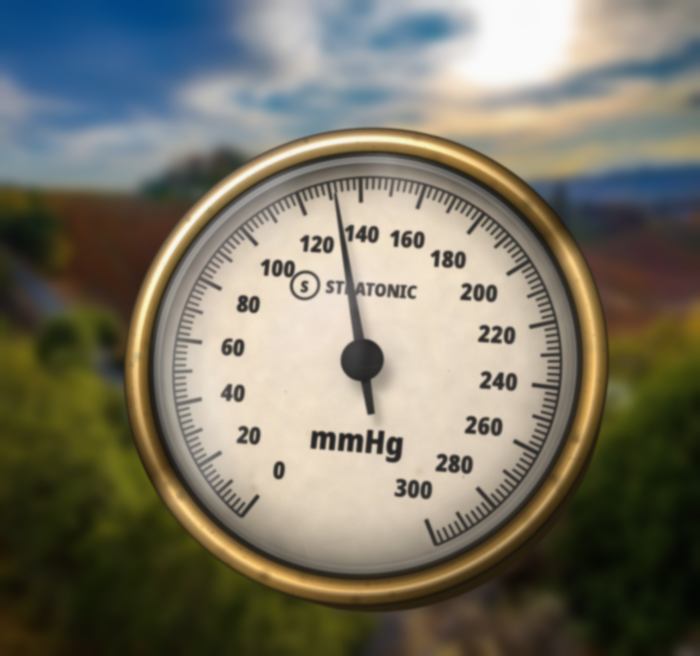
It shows 132 mmHg
